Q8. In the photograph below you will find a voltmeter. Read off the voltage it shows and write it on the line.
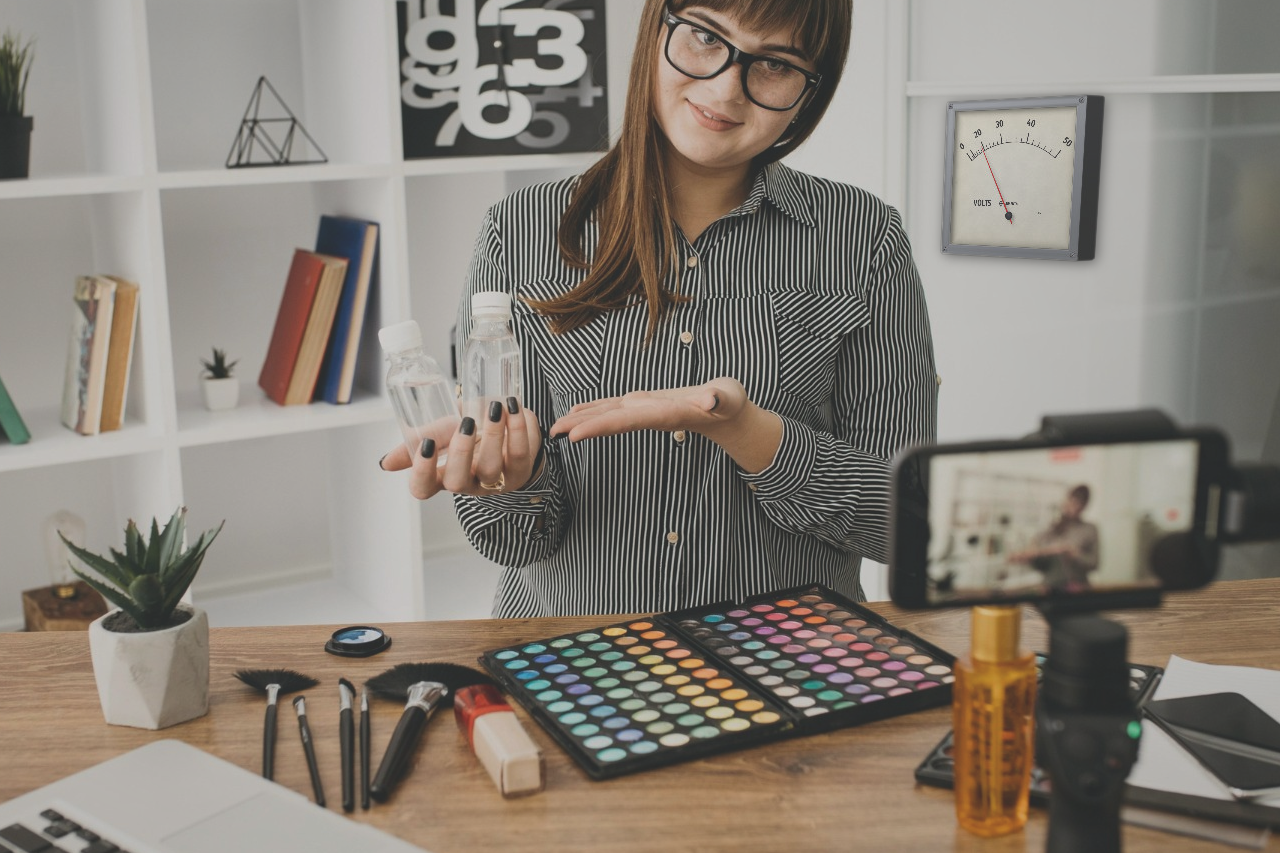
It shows 20 V
